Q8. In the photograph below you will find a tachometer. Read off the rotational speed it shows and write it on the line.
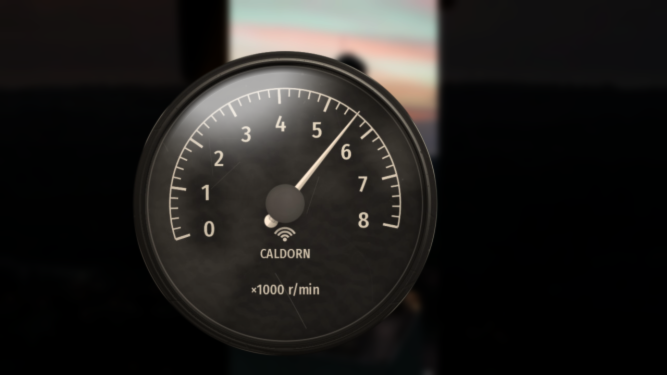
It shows 5600 rpm
